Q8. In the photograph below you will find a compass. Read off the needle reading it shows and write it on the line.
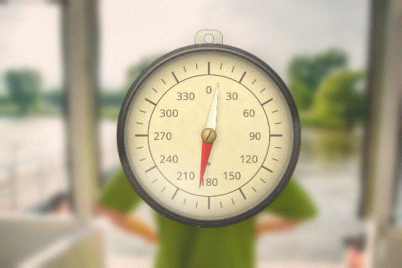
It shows 190 °
